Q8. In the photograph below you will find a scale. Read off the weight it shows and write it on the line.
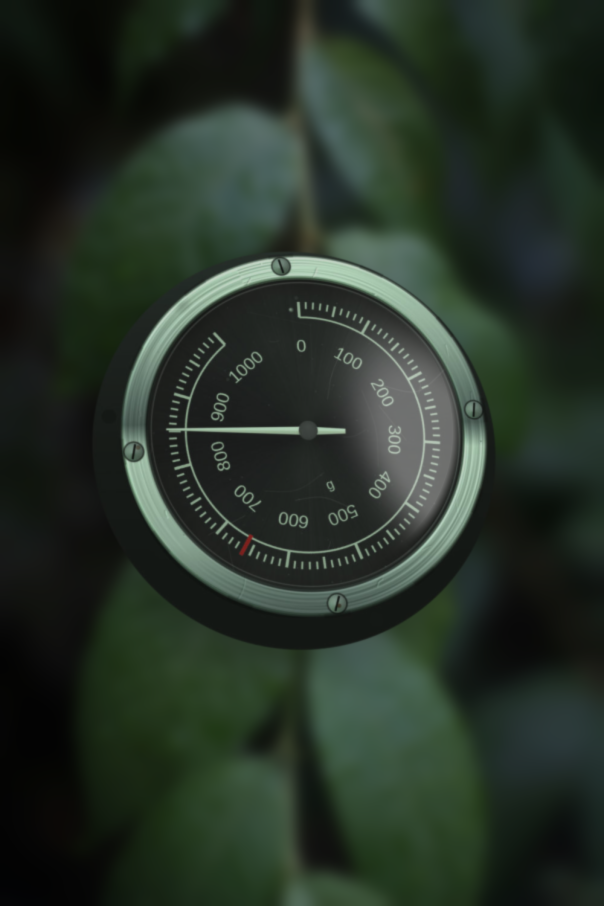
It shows 850 g
